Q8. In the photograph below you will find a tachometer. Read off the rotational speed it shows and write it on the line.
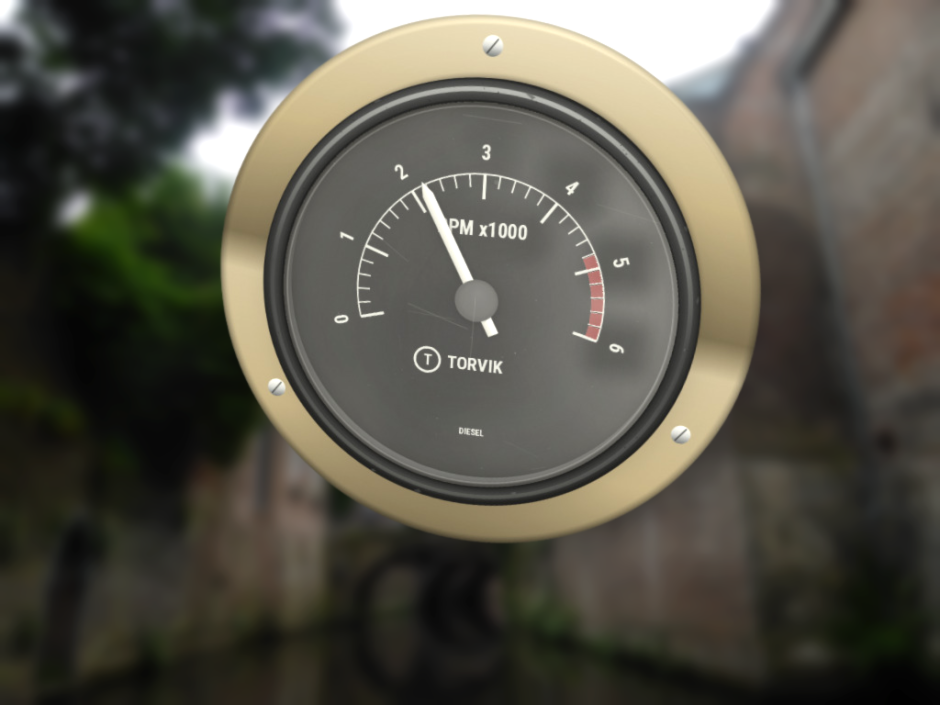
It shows 2200 rpm
